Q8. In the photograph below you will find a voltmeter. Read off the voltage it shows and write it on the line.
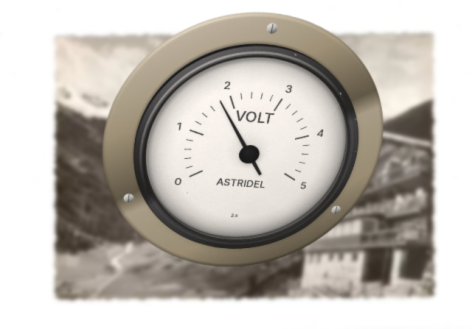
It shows 1.8 V
